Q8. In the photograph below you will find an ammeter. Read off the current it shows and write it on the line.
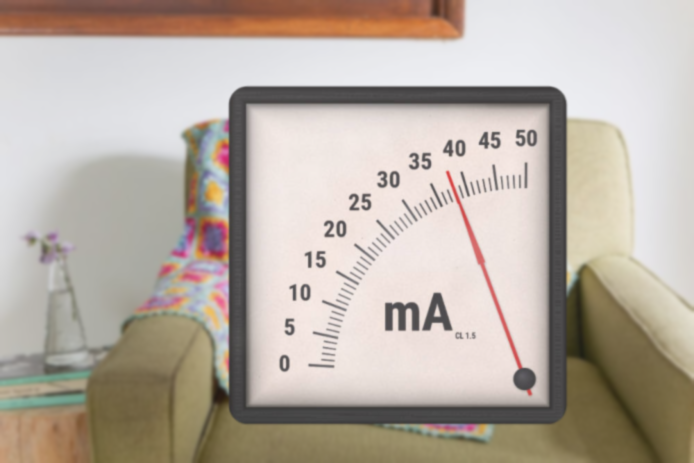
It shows 38 mA
